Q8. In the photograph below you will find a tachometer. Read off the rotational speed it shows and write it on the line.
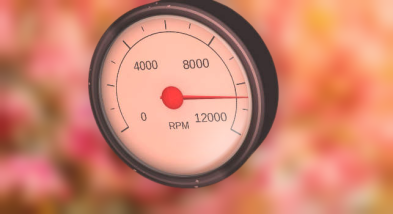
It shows 10500 rpm
